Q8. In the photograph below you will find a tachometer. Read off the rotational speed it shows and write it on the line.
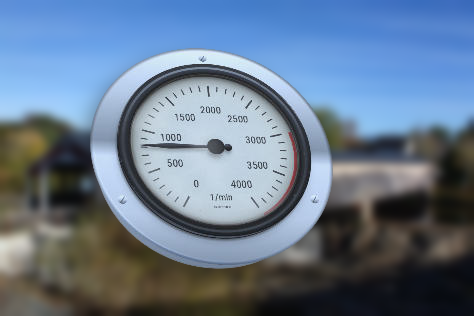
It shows 800 rpm
